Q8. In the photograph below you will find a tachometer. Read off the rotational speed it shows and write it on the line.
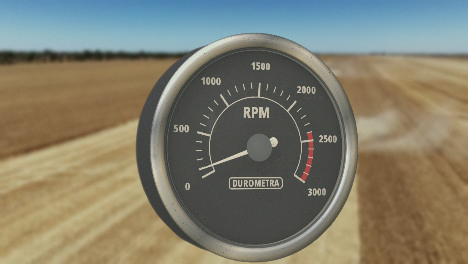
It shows 100 rpm
